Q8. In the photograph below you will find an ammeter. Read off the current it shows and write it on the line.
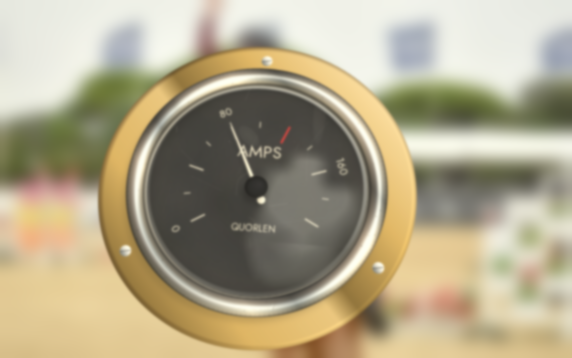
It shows 80 A
